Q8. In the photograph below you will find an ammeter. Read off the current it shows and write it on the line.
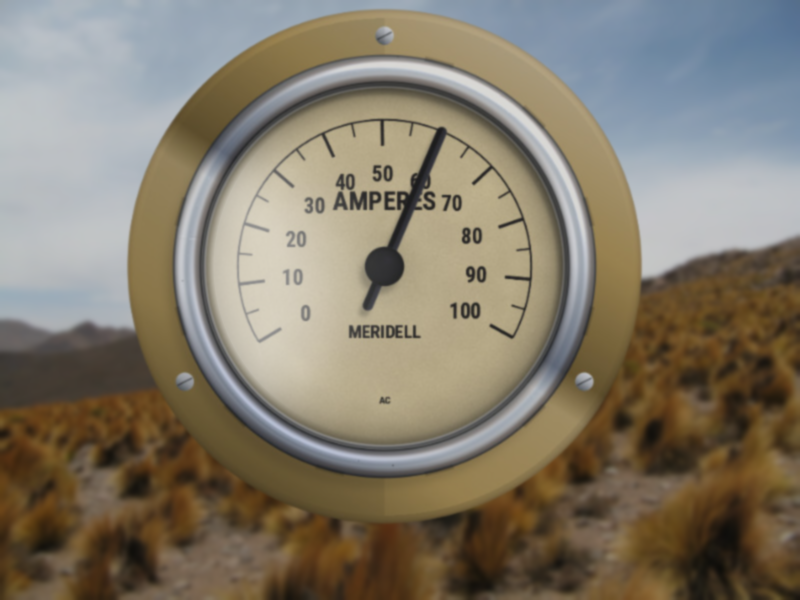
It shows 60 A
